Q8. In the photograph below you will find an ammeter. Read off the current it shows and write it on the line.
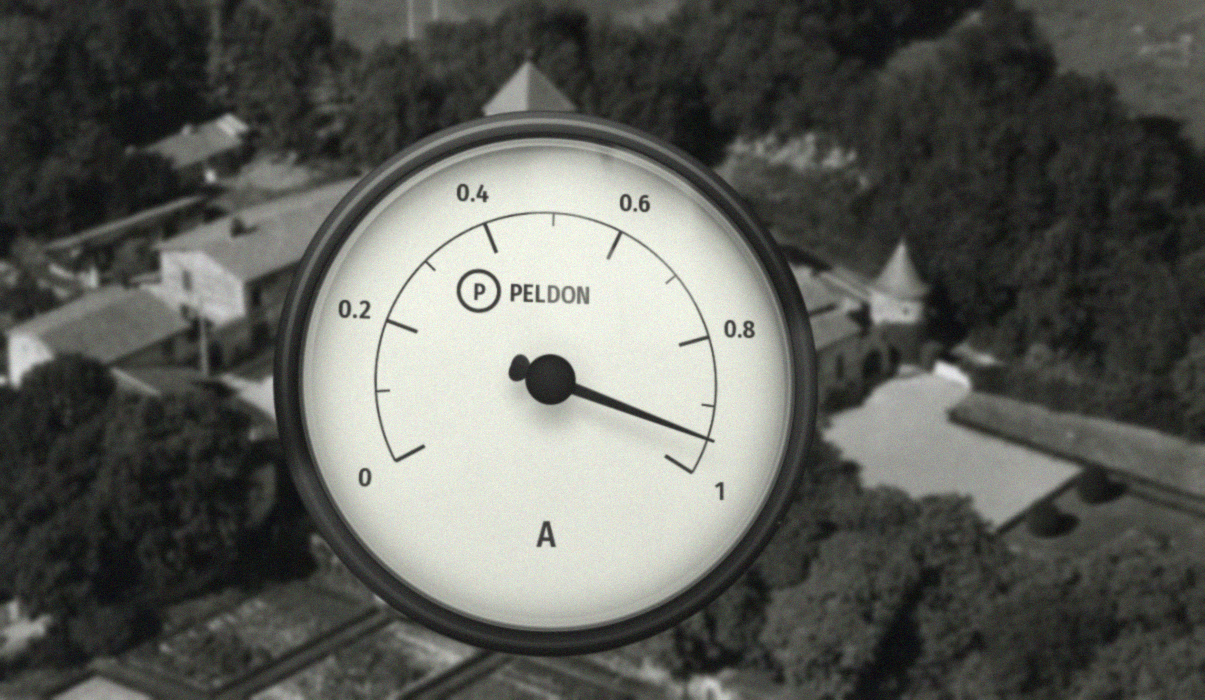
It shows 0.95 A
